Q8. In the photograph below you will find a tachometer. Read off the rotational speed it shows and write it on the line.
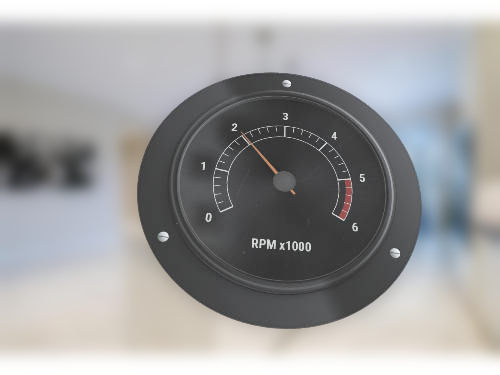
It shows 2000 rpm
